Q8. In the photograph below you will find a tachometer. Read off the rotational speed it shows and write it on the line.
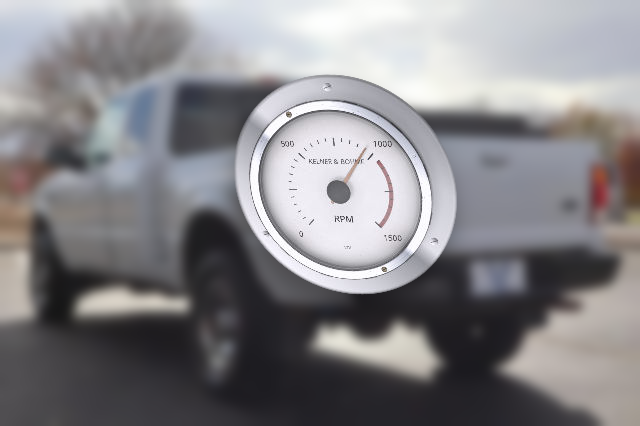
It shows 950 rpm
